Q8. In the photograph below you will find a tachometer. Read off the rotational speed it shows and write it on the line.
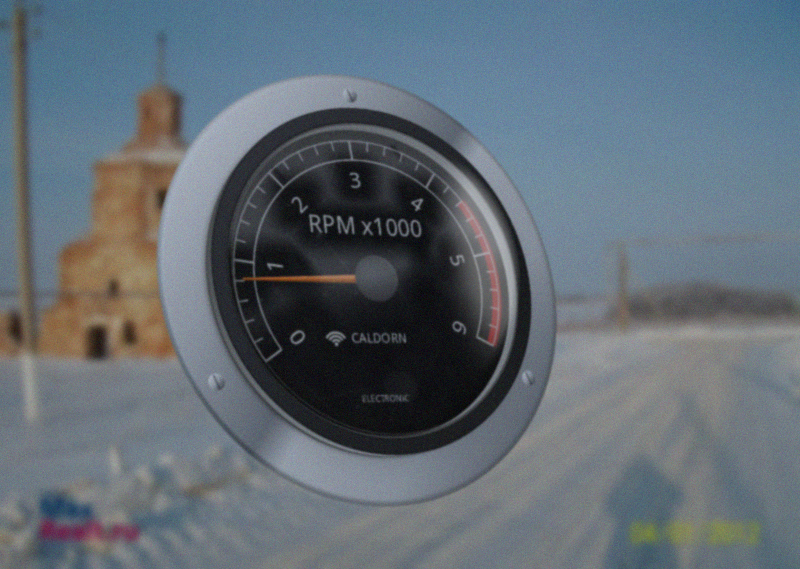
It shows 800 rpm
